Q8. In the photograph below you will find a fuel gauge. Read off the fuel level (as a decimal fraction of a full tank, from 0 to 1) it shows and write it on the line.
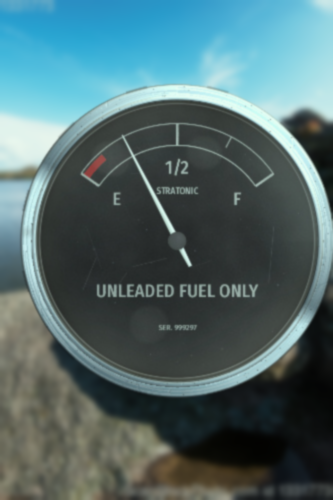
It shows 0.25
